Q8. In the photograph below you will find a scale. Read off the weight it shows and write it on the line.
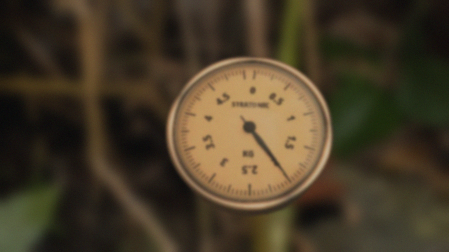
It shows 2 kg
